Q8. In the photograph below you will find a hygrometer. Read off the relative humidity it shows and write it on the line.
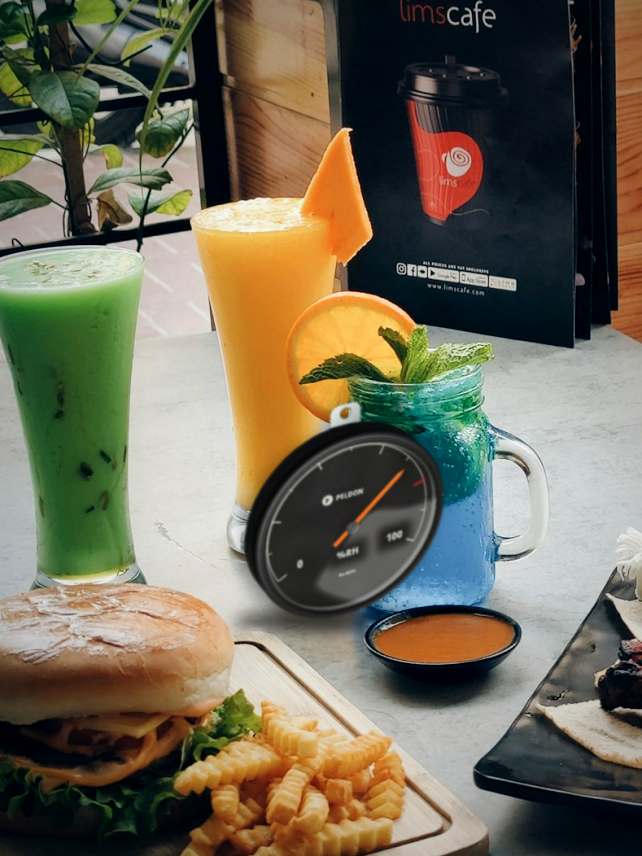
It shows 70 %
